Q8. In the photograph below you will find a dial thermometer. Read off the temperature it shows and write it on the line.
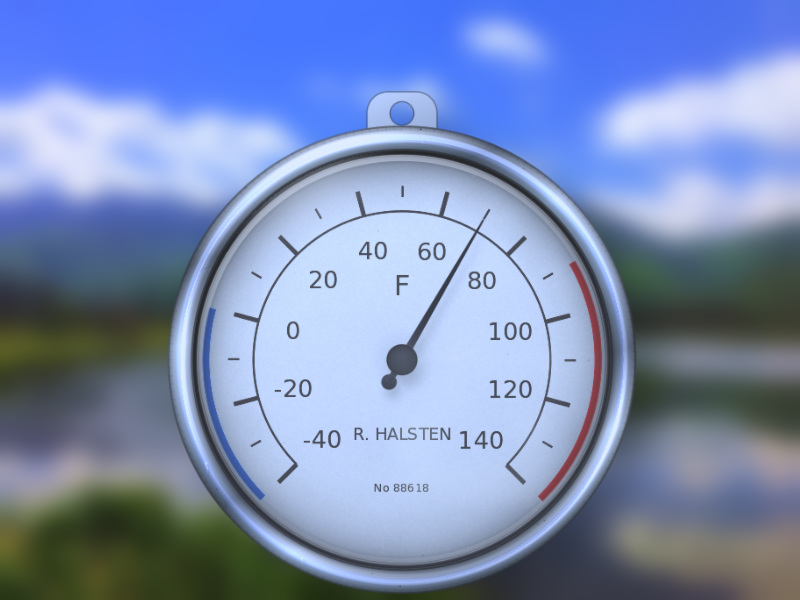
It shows 70 °F
